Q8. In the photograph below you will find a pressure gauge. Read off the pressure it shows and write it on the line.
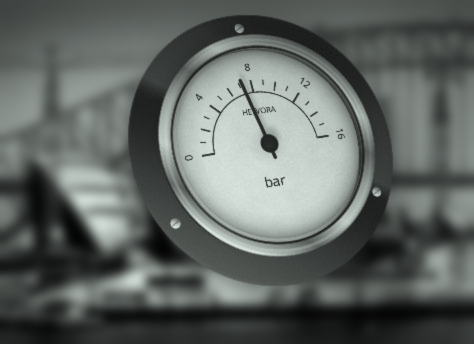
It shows 7 bar
